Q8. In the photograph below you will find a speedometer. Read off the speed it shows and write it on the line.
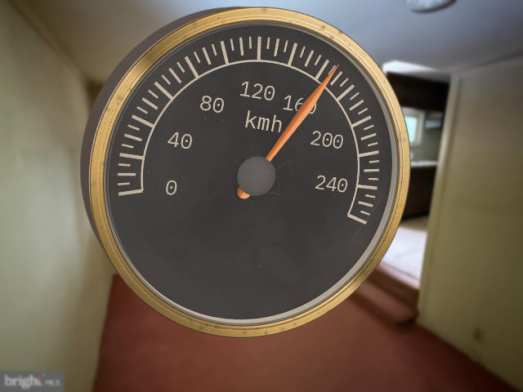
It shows 165 km/h
